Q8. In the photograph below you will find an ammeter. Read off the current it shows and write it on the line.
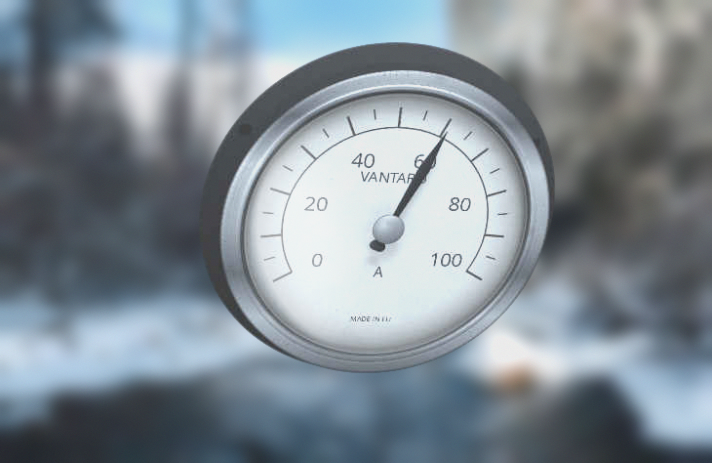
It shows 60 A
